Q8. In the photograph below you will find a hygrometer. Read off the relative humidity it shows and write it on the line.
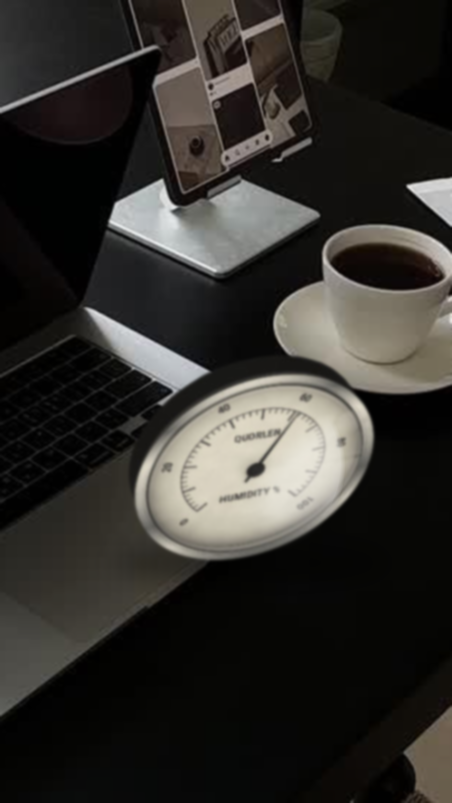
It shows 60 %
